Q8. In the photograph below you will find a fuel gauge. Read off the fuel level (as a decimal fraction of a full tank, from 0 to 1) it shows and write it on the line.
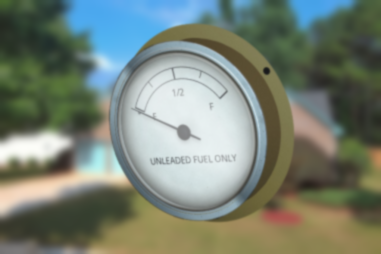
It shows 0
